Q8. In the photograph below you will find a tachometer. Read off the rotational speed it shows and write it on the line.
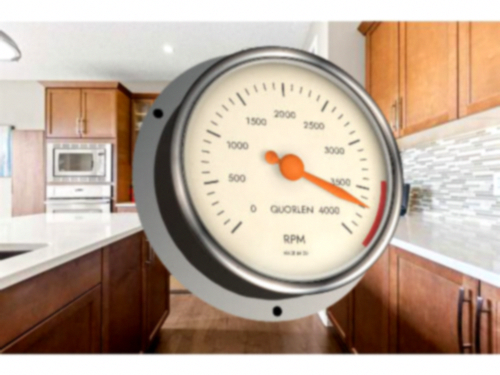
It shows 3700 rpm
